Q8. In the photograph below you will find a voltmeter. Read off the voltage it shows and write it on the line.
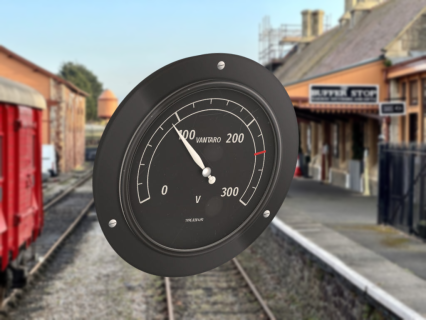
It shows 90 V
